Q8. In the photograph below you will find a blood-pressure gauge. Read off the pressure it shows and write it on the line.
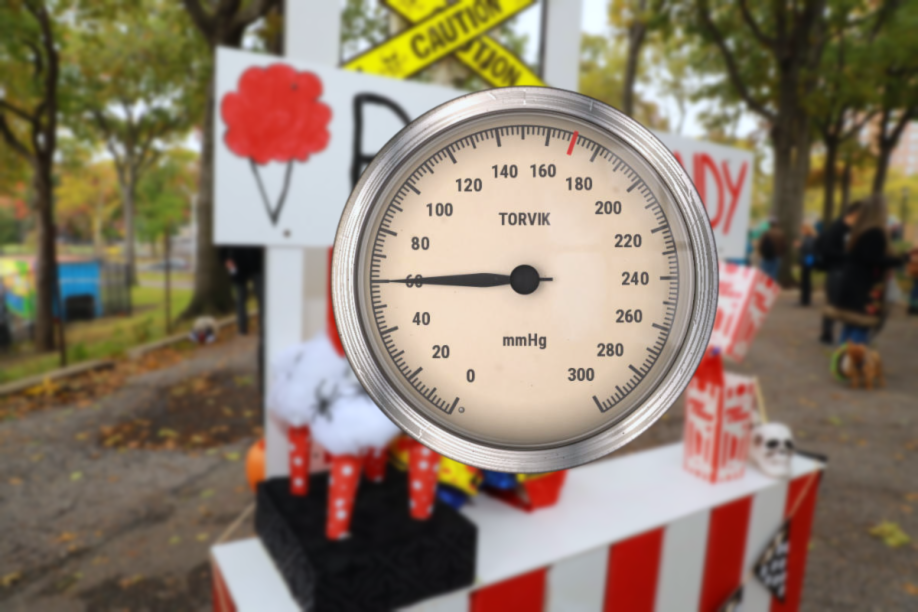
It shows 60 mmHg
